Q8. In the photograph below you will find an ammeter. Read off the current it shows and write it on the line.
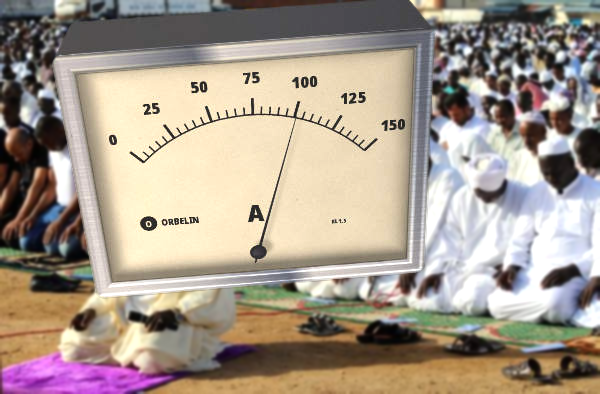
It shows 100 A
